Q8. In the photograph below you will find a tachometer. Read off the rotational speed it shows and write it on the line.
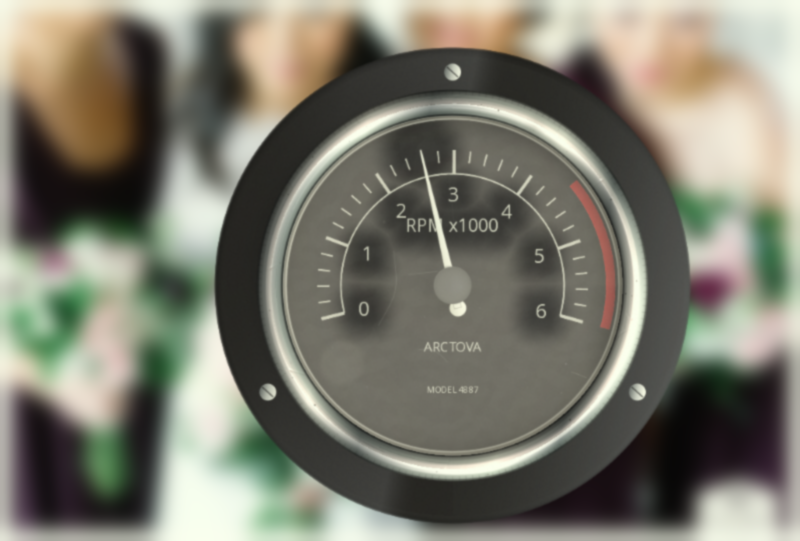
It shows 2600 rpm
